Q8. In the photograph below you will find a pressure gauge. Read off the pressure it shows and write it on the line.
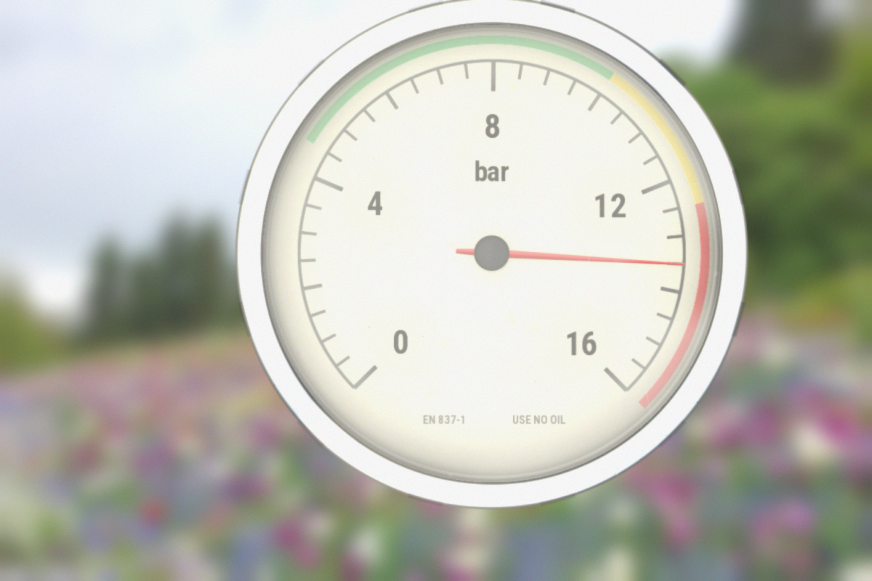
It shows 13.5 bar
